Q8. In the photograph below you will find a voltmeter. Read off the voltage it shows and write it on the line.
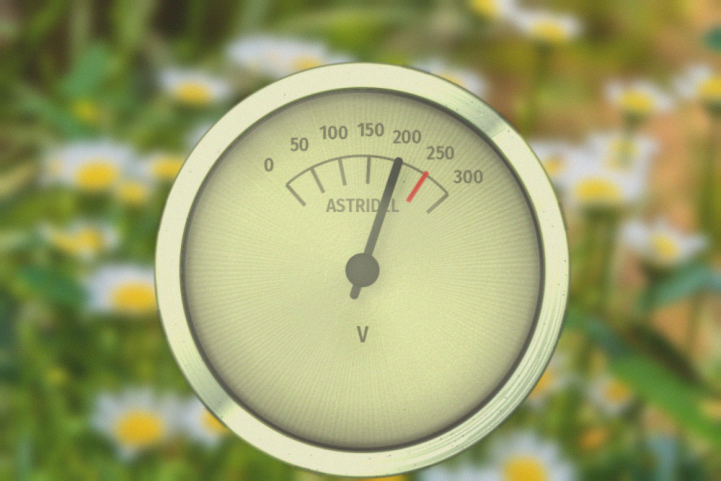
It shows 200 V
